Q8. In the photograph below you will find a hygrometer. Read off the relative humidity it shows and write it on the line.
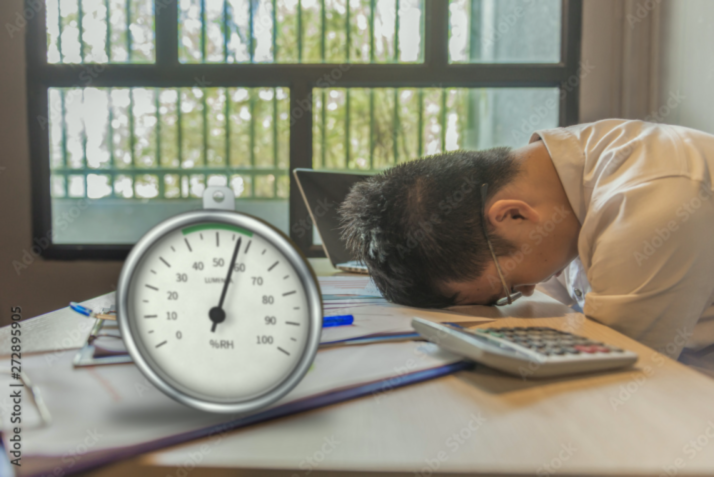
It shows 57.5 %
